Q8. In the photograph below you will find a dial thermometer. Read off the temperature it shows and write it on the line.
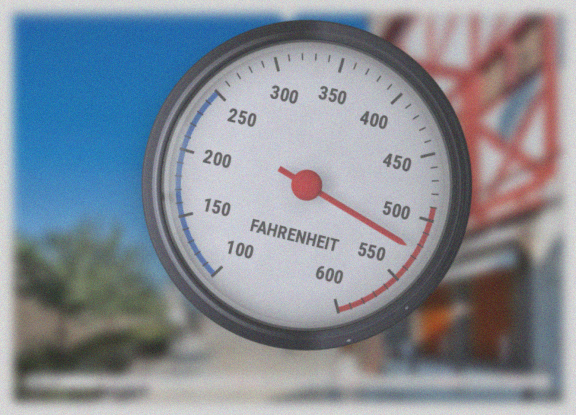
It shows 525 °F
